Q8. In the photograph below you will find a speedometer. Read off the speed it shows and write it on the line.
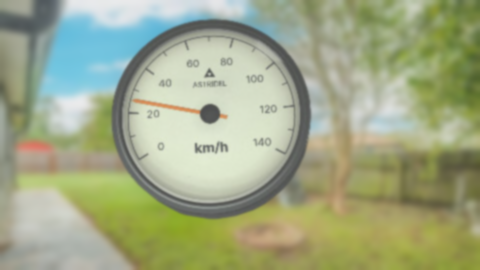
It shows 25 km/h
